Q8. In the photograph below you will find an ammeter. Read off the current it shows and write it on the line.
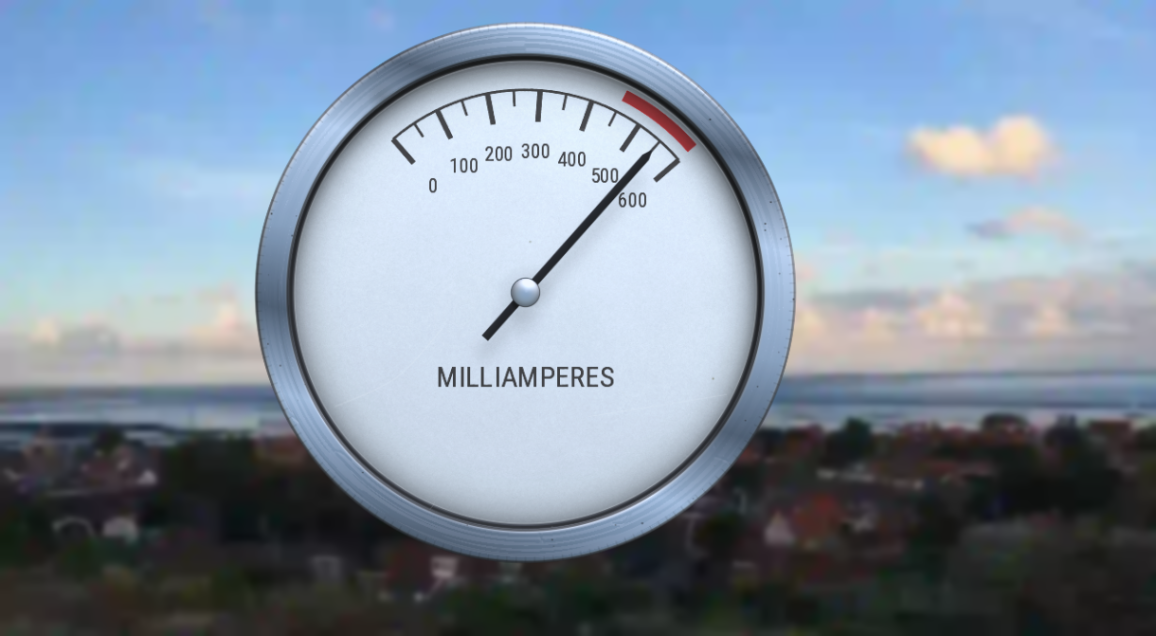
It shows 550 mA
